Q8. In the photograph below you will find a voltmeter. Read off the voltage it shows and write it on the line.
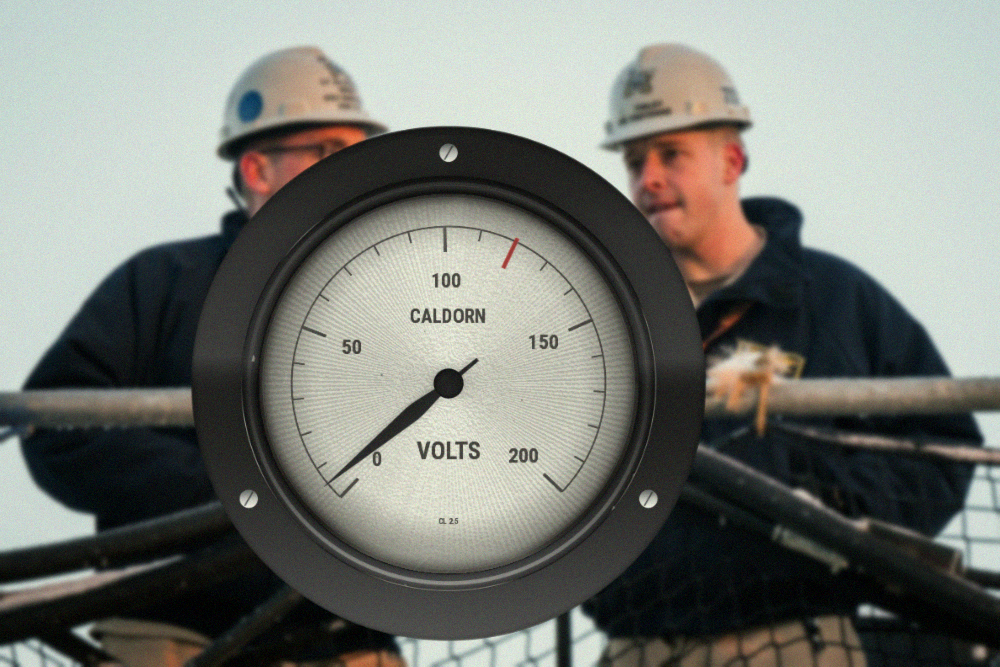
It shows 5 V
